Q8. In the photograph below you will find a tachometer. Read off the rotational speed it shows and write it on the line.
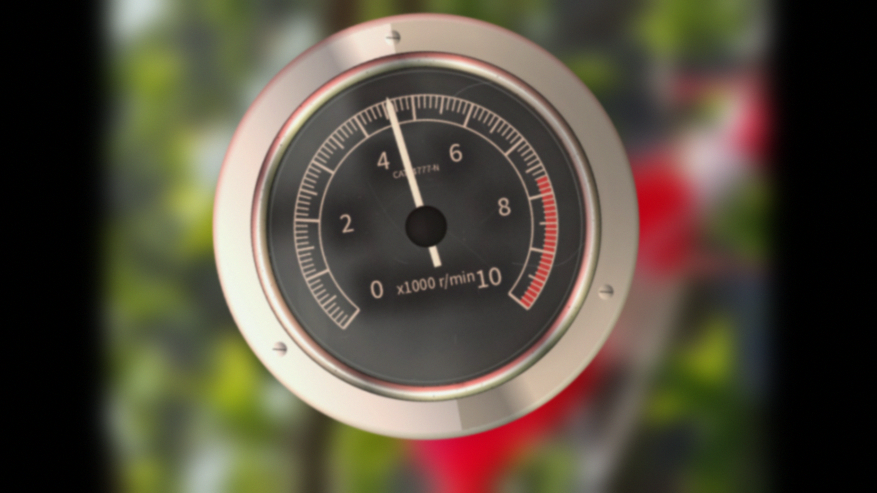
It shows 4600 rpm
